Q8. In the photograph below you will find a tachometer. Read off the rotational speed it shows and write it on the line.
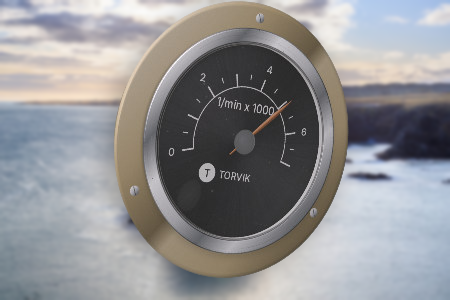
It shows 5000 rpm
